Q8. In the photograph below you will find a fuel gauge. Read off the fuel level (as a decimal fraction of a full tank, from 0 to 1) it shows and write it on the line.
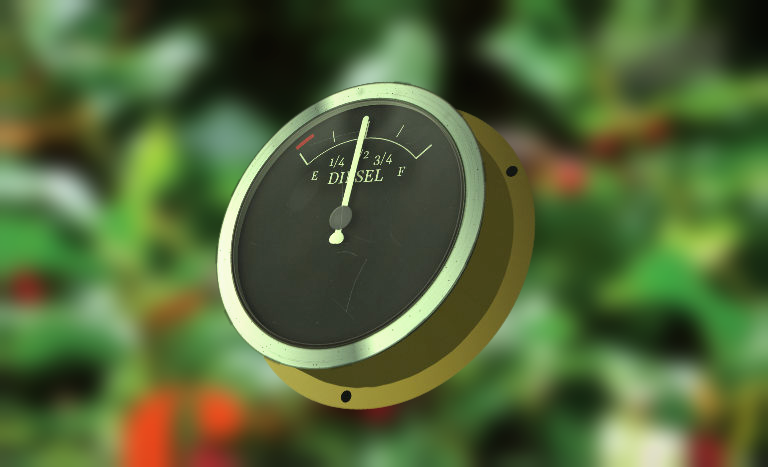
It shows 0.5
